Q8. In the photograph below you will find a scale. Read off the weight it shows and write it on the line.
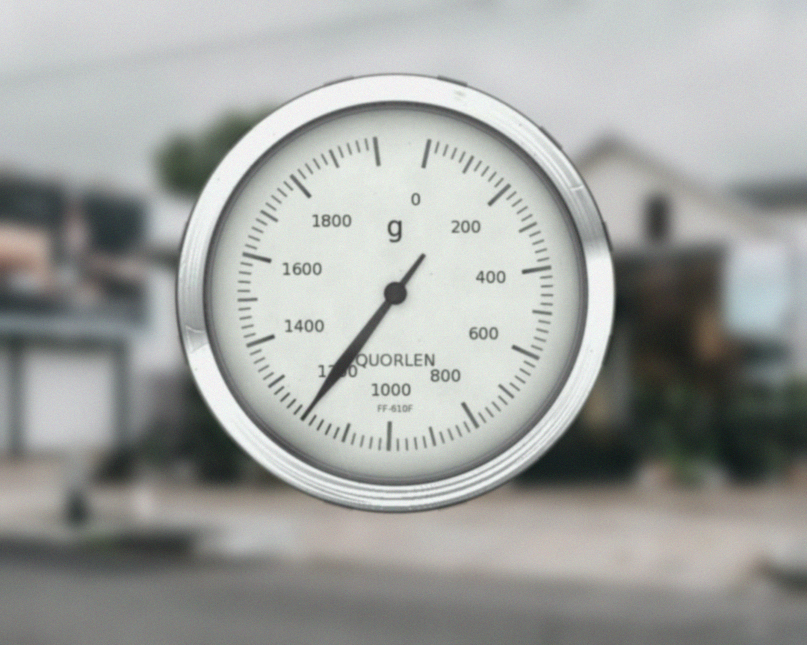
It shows 1200 g
